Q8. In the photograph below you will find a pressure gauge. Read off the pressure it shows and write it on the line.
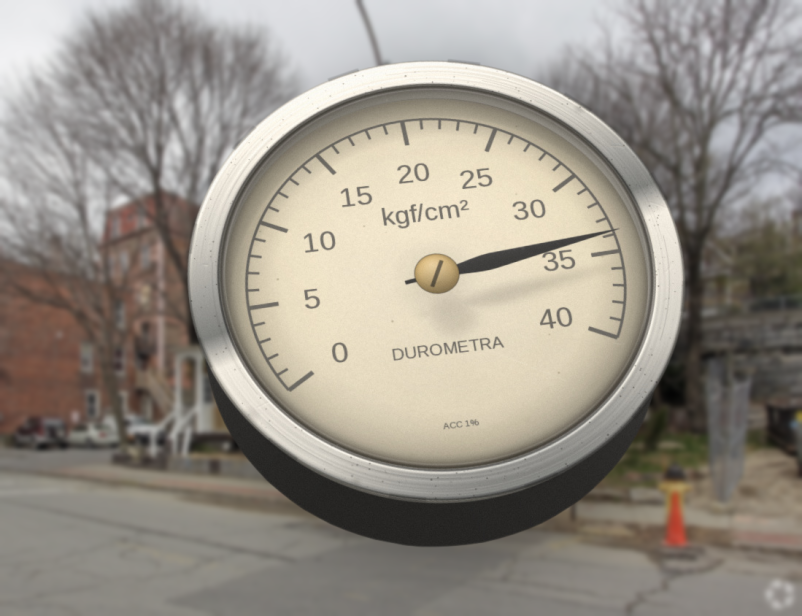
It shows 34 kg/cm²
